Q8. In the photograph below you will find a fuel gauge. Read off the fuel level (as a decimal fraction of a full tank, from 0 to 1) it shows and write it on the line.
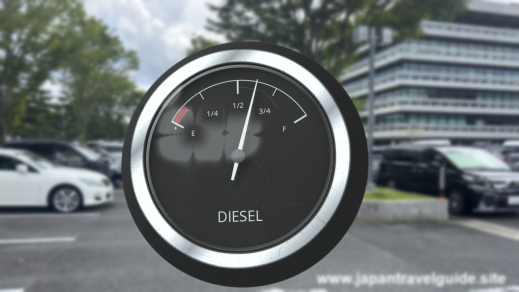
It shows 0.625
